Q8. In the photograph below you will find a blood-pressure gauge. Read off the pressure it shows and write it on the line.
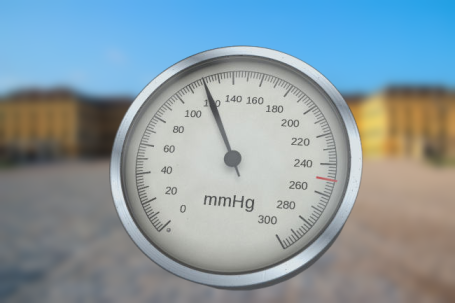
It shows 120 mmHg
